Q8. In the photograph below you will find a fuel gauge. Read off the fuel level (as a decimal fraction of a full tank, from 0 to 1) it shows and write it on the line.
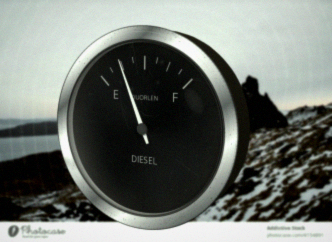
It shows 0.25
